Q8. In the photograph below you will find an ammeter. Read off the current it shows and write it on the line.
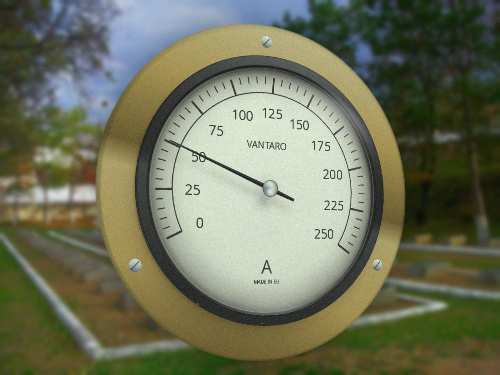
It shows 50 A
